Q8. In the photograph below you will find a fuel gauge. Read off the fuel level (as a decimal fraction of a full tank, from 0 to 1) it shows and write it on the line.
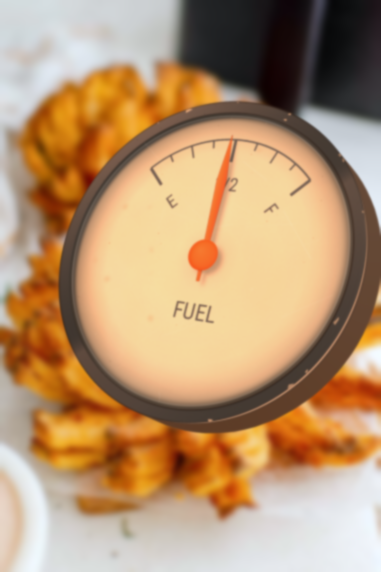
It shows 0.5
